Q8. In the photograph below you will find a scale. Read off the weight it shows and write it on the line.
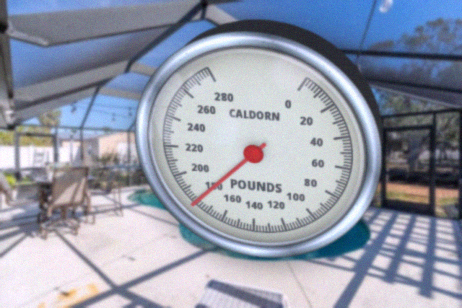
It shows 180 lb
